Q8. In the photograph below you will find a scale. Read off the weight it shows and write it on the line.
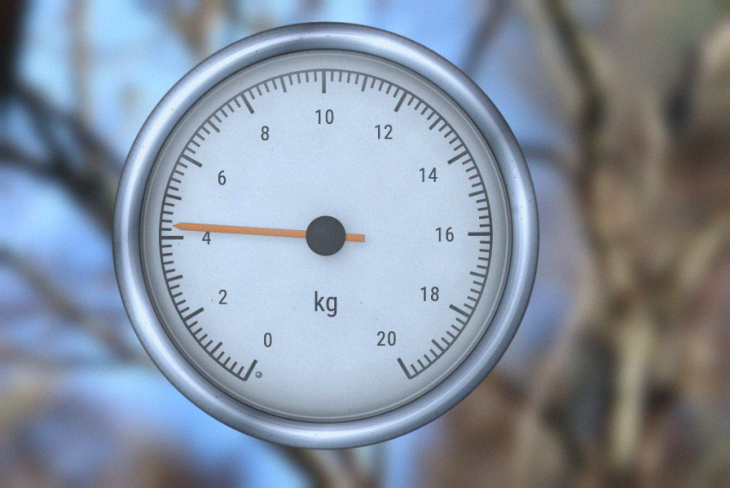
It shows 4.3 kg
